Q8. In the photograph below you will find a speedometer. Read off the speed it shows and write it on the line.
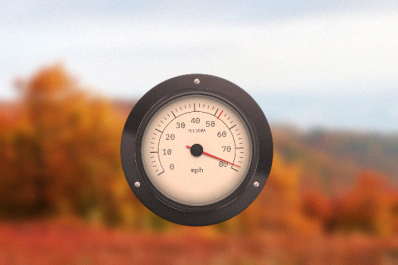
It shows 78 mph
